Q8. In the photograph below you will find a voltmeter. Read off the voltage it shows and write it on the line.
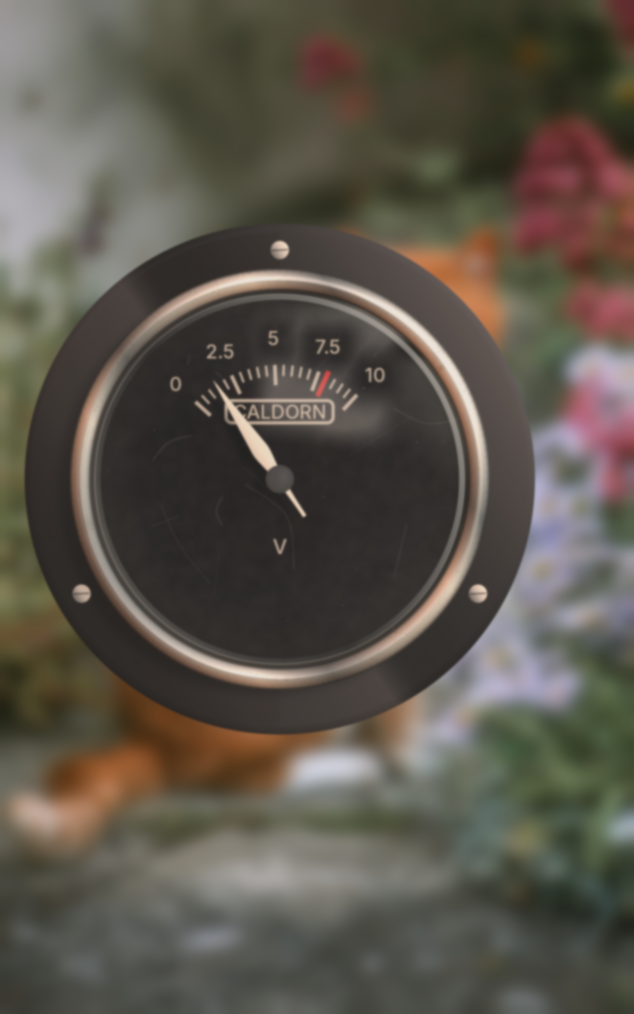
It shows 1.5 V
